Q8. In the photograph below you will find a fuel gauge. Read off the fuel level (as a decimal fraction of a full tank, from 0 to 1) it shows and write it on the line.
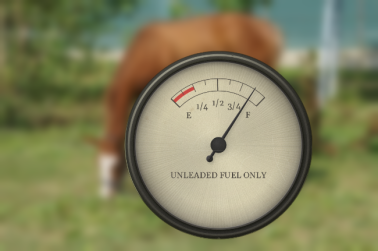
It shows 0.875
